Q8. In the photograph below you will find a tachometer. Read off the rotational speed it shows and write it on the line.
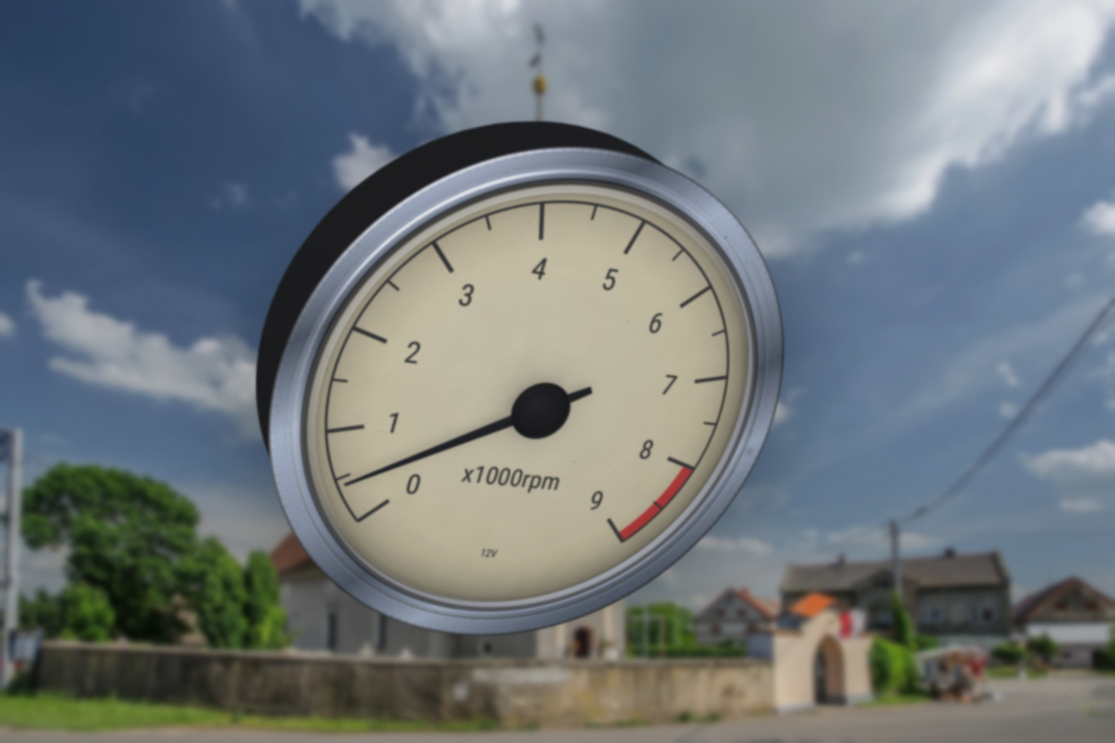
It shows 500 rpm
